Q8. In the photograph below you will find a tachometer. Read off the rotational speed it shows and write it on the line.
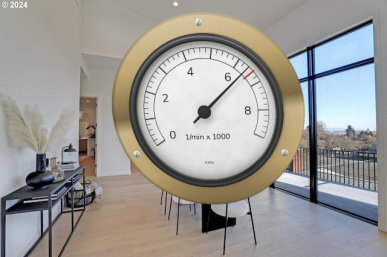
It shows 6400 rpm
